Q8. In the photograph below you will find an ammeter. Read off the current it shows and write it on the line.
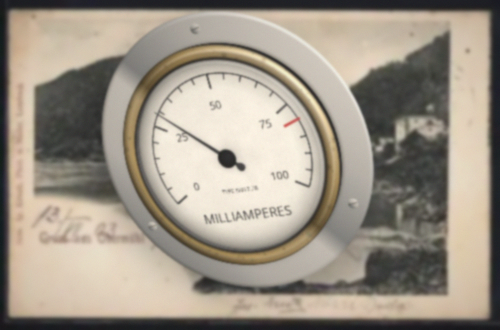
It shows 30 mA
